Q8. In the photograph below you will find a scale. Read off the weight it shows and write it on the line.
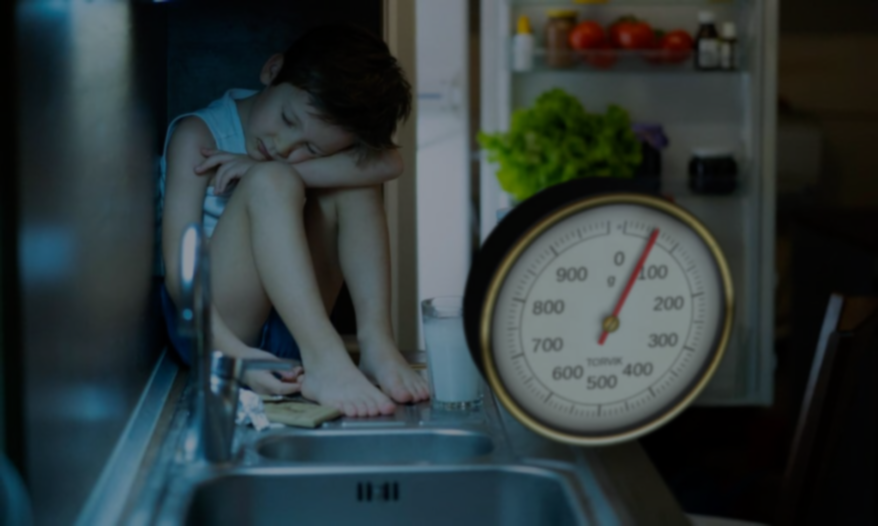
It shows 50 g
